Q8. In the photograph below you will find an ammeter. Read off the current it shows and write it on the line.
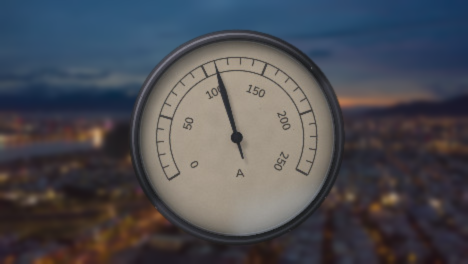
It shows 110 A
